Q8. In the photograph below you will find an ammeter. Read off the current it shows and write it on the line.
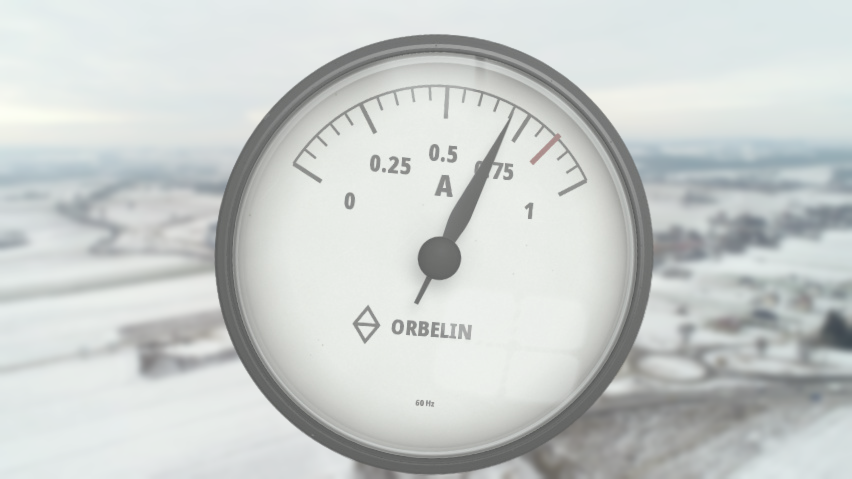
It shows 0.7 A
